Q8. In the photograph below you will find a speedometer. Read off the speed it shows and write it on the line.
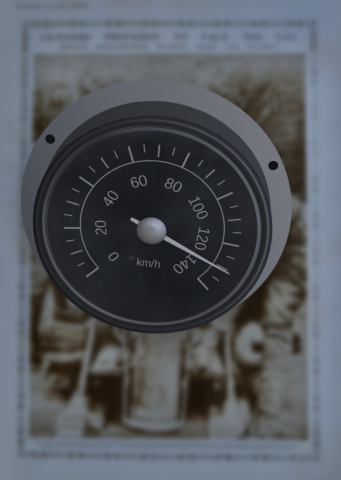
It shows 130 km/h
